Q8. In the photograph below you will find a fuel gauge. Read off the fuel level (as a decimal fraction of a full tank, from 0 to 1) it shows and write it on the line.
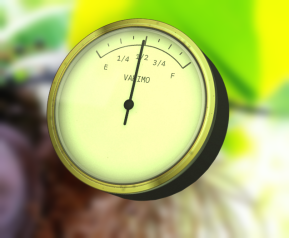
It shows 0.5
